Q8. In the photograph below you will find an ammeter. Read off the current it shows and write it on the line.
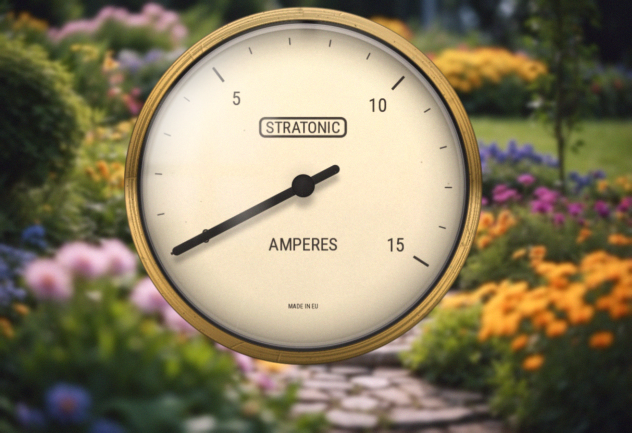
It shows 0 A
